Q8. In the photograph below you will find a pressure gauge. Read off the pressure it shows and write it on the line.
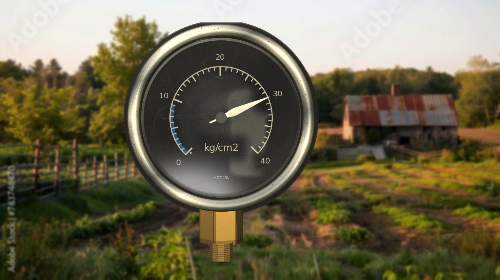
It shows 30 kg/cm²
